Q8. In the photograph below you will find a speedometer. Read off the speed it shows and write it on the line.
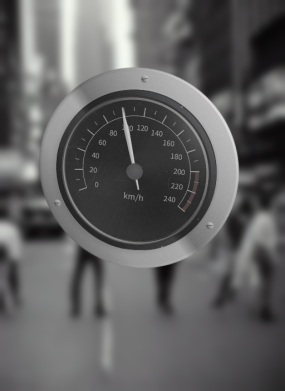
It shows 100 km/h
